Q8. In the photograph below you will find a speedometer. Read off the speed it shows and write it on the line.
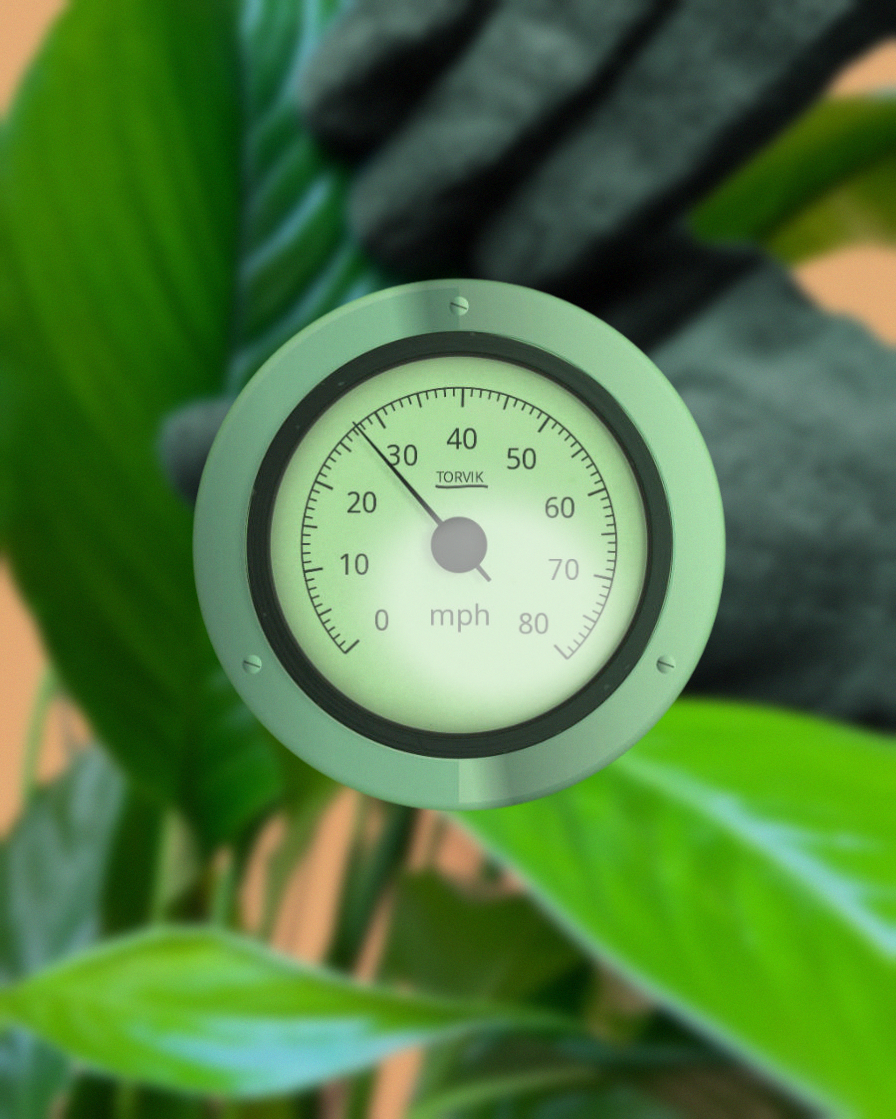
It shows 27.5 mph
